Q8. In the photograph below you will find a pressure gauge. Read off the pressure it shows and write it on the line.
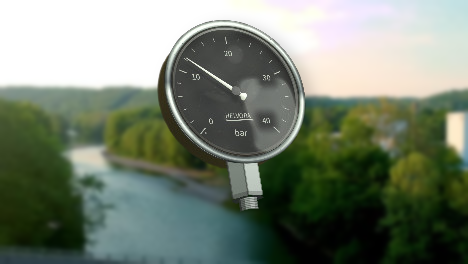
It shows 12 bar
